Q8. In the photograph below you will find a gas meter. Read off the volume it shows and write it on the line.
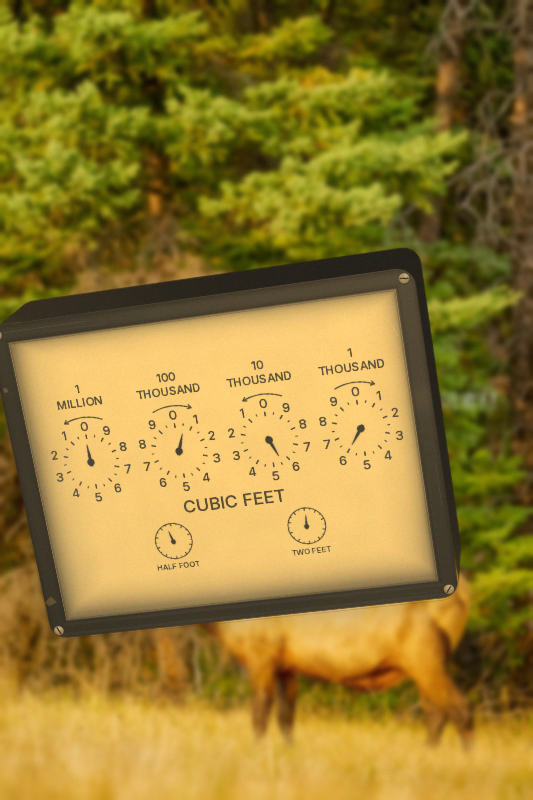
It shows 5600 ft³
